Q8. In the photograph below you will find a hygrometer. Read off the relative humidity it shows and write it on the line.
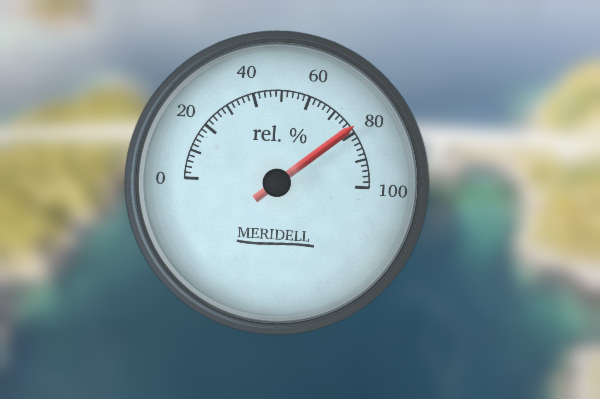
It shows 78 %
